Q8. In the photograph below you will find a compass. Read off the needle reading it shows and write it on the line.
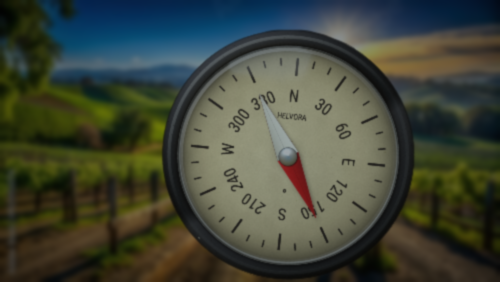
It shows 150 °
